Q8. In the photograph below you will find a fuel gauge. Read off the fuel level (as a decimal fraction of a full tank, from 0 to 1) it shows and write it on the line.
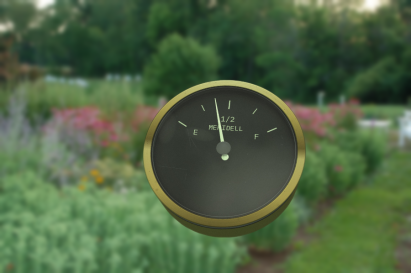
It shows 0.375
